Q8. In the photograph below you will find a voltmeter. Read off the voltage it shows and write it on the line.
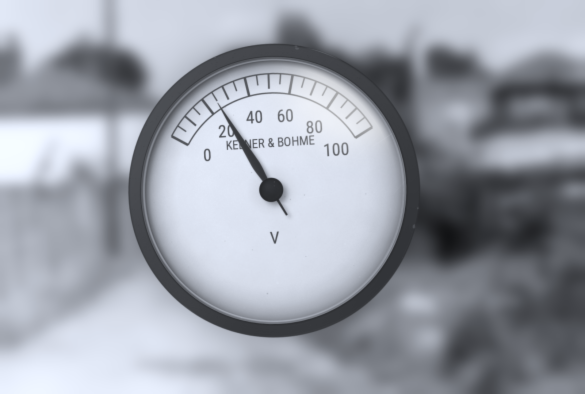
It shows 25 V
